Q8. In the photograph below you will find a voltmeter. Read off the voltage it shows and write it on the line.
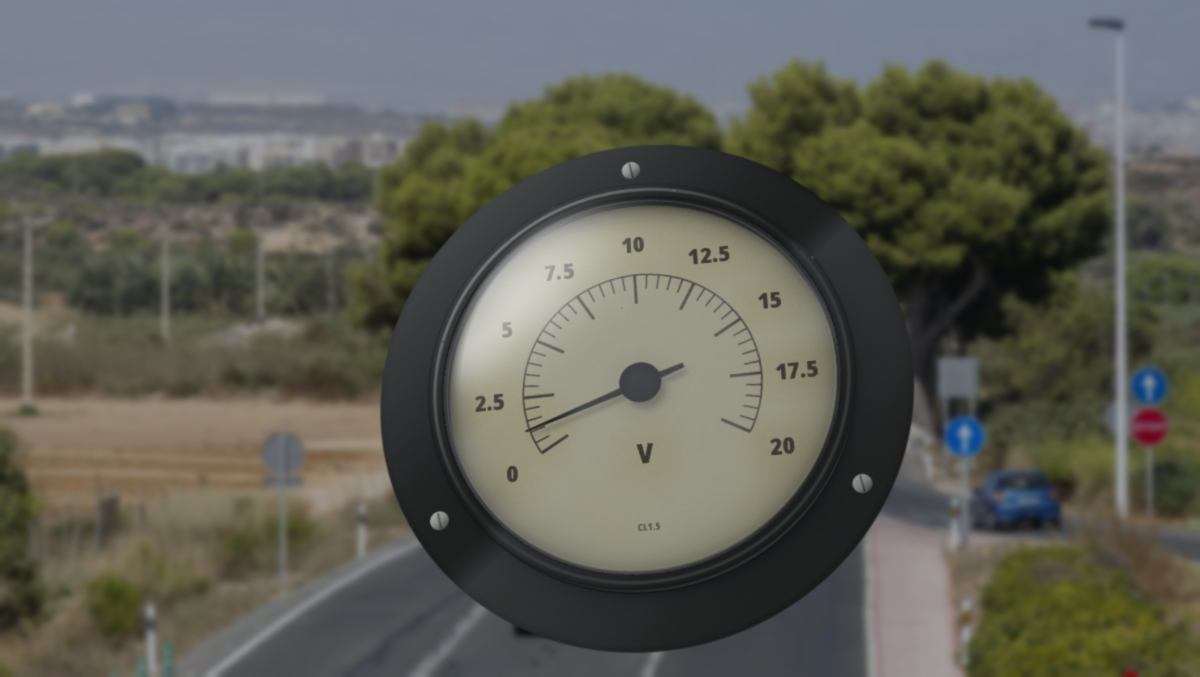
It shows 1 V
